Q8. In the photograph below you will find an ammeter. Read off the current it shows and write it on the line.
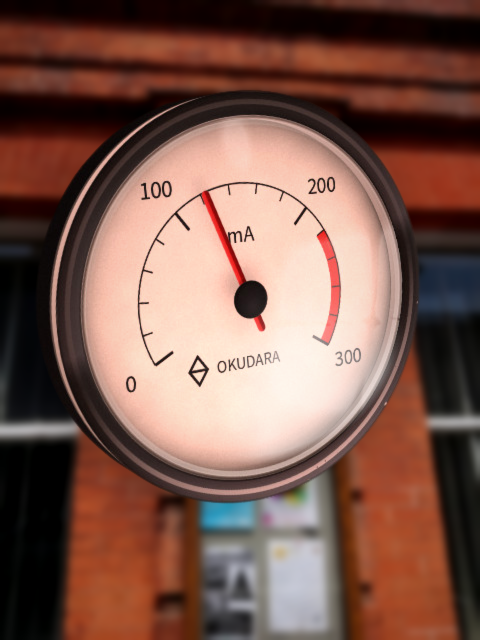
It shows 120 mA
